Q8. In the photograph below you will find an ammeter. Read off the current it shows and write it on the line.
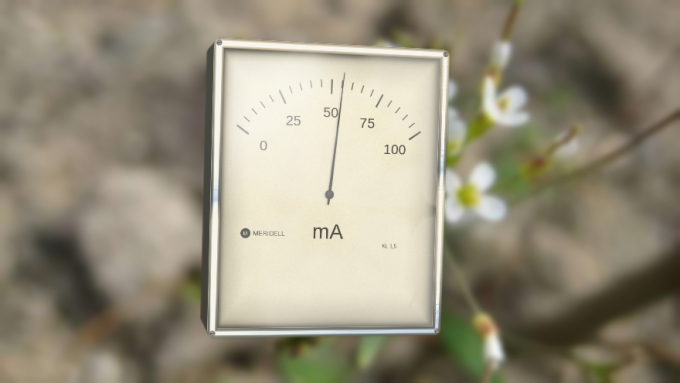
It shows 55 mA
